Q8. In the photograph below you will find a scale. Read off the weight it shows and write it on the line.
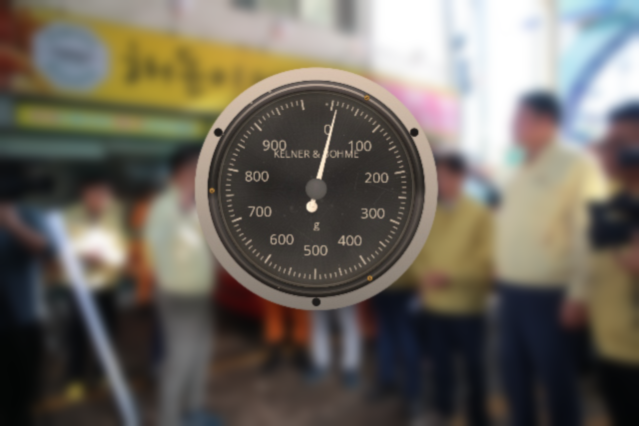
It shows 10 g
